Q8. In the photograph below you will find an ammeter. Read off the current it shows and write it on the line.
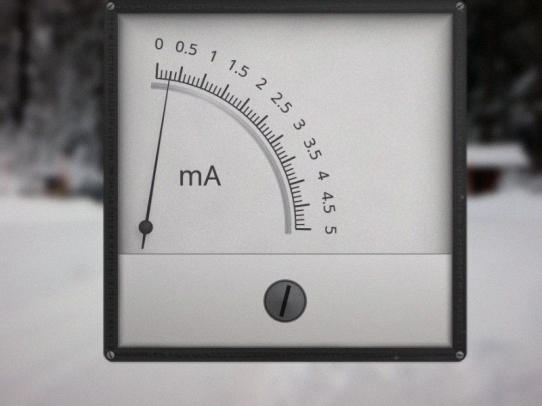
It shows 0.3 mA
